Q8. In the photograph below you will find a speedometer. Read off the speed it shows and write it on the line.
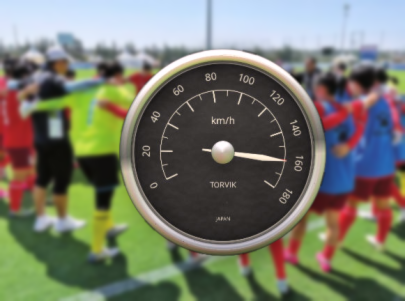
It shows 160 km/h
